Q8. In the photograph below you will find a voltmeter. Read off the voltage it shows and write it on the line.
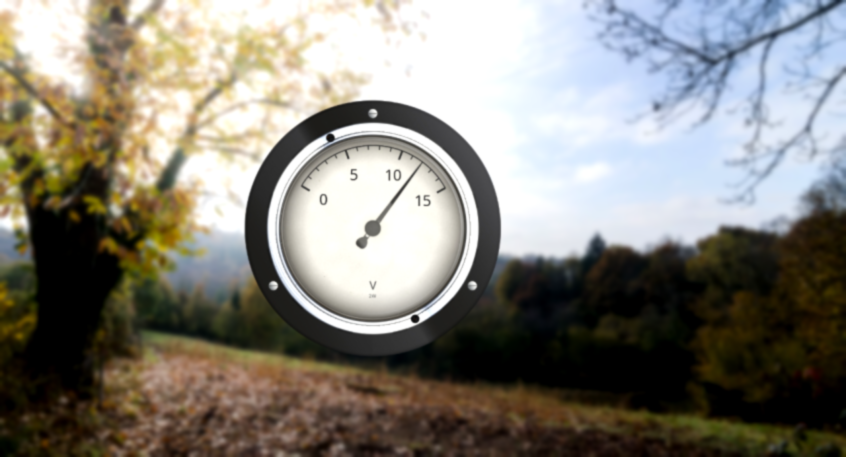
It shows 12 V
